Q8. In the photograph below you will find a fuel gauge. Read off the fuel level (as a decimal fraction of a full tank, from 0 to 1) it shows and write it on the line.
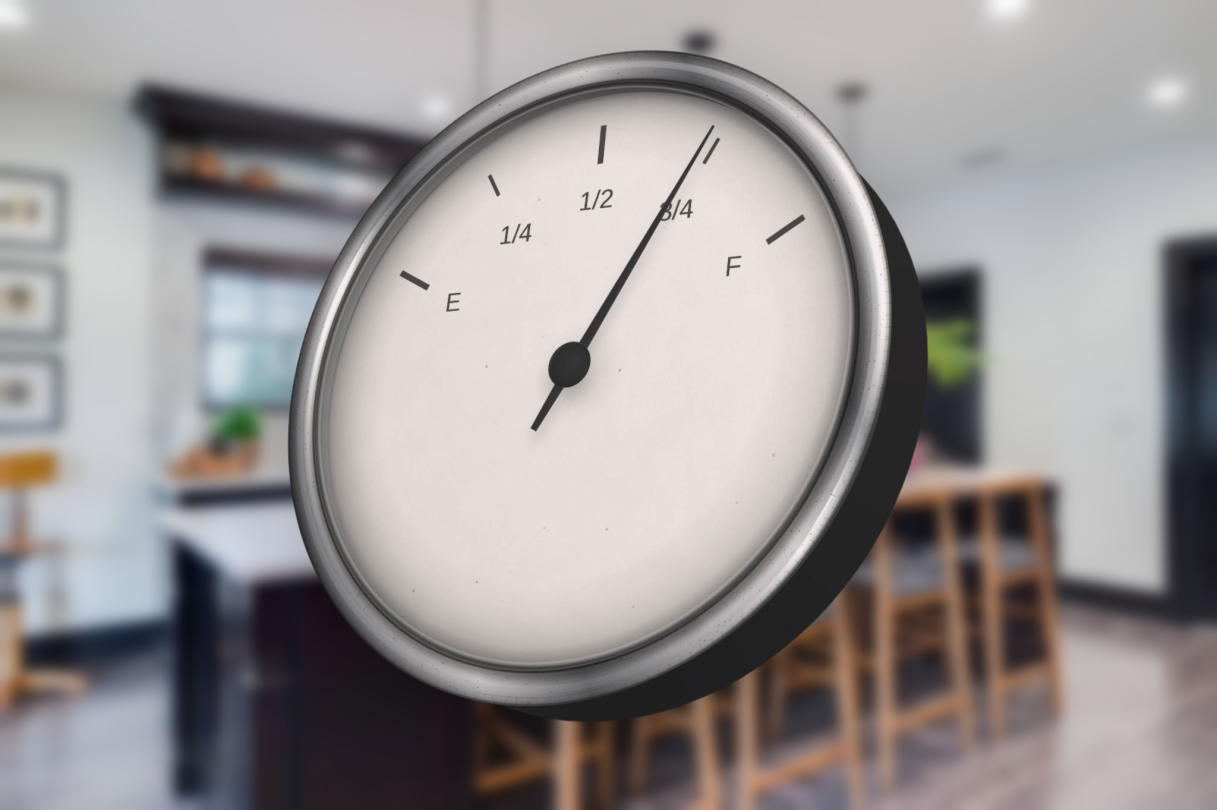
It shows 0.75
